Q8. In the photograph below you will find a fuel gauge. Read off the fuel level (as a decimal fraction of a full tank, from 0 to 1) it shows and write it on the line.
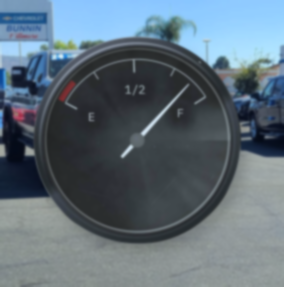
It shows 0.875
